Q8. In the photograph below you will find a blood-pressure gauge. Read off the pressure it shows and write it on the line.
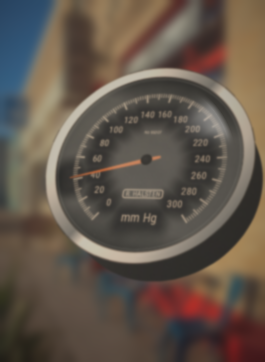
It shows 40 mmHg
